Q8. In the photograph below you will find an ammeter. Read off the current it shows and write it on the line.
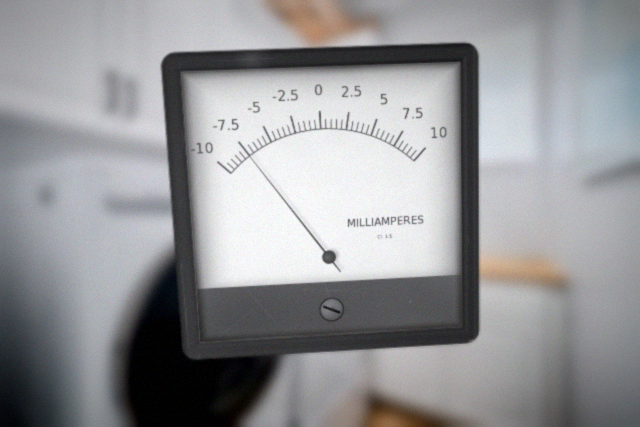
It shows -7.5 mA
